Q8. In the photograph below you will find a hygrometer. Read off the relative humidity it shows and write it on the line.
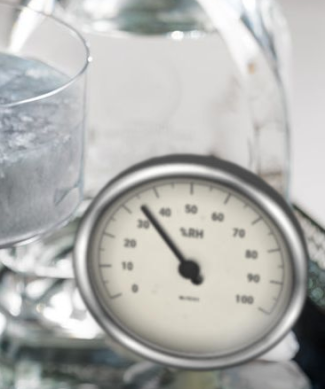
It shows 35 %
